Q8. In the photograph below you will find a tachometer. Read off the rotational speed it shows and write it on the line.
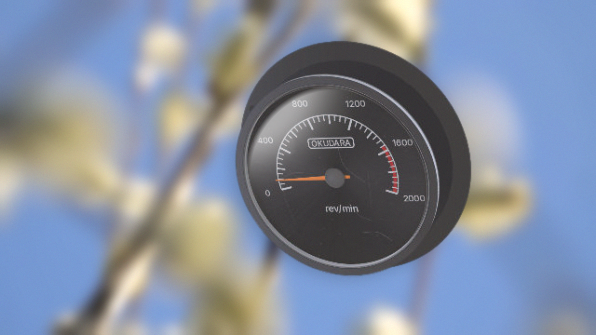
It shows 100 rpm
